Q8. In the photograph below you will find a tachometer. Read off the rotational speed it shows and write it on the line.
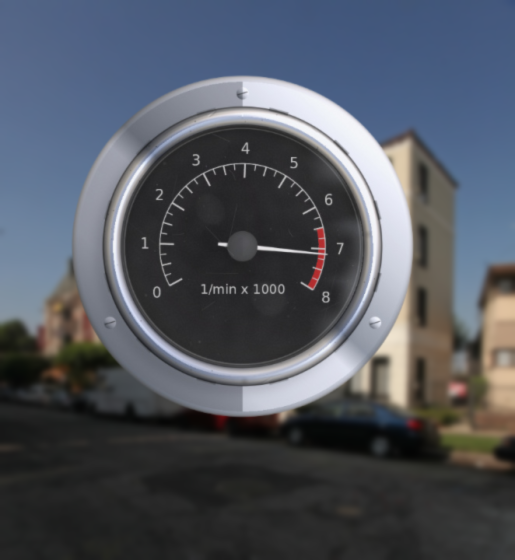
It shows 7125 rpm
